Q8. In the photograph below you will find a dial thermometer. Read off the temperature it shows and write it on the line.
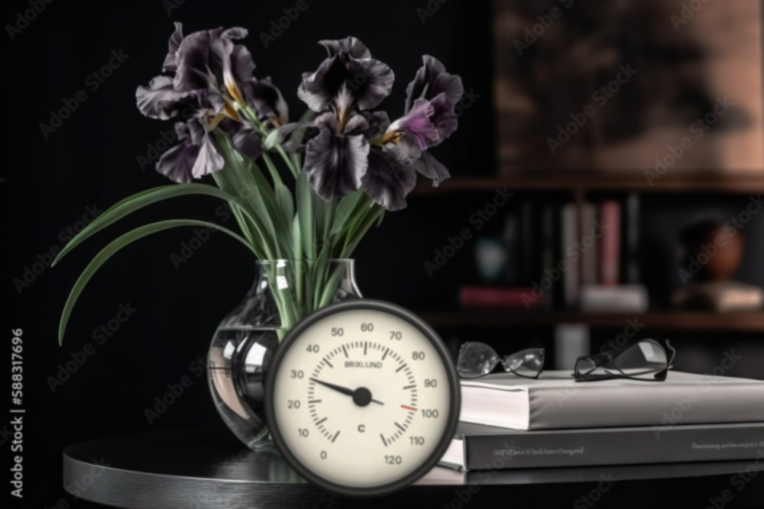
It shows 30 °C
